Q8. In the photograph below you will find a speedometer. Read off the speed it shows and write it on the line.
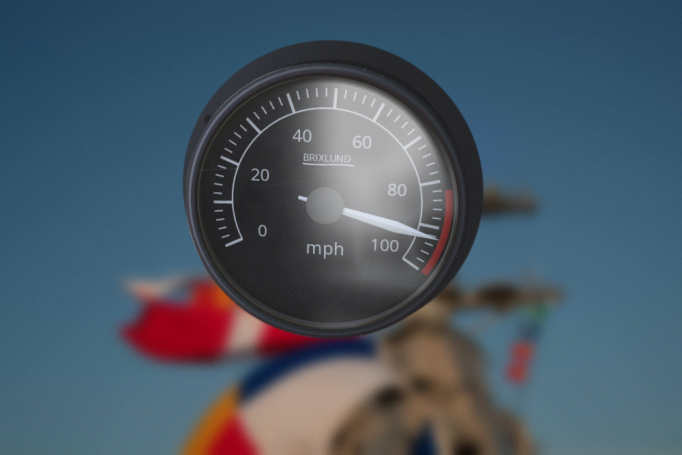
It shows 92 mph
